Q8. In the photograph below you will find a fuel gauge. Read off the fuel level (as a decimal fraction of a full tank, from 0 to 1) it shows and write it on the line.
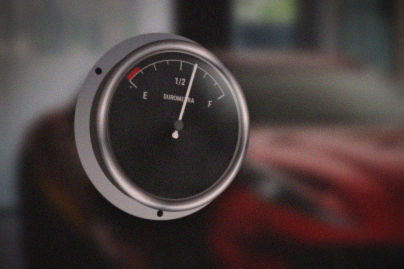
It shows 0.625
